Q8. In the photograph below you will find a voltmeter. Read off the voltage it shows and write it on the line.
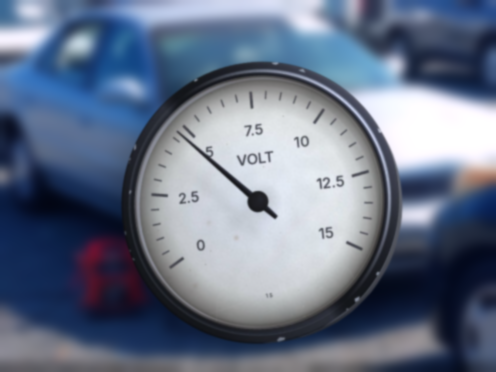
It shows 4.75 V
